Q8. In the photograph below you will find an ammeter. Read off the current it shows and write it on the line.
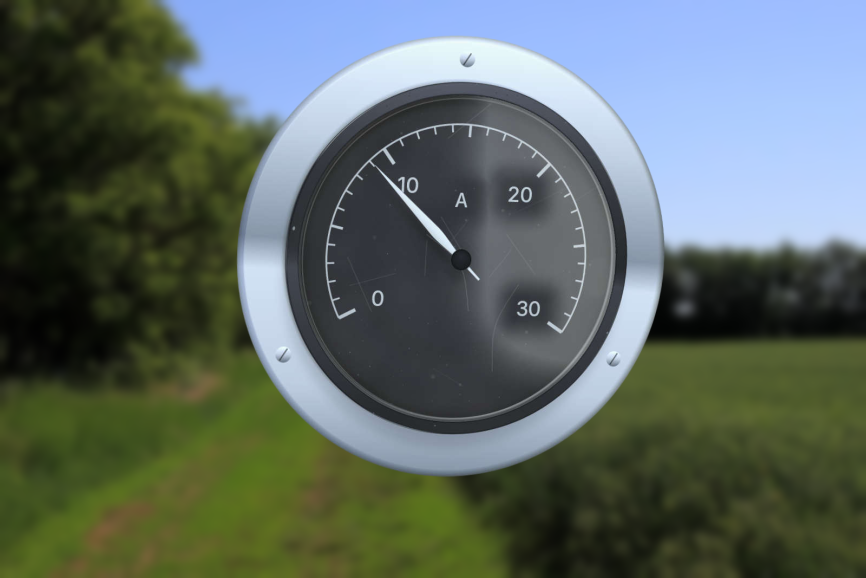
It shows 9 A
